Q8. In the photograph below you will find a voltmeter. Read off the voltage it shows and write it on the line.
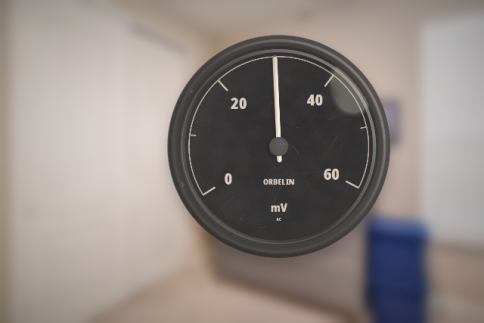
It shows 30 mV
